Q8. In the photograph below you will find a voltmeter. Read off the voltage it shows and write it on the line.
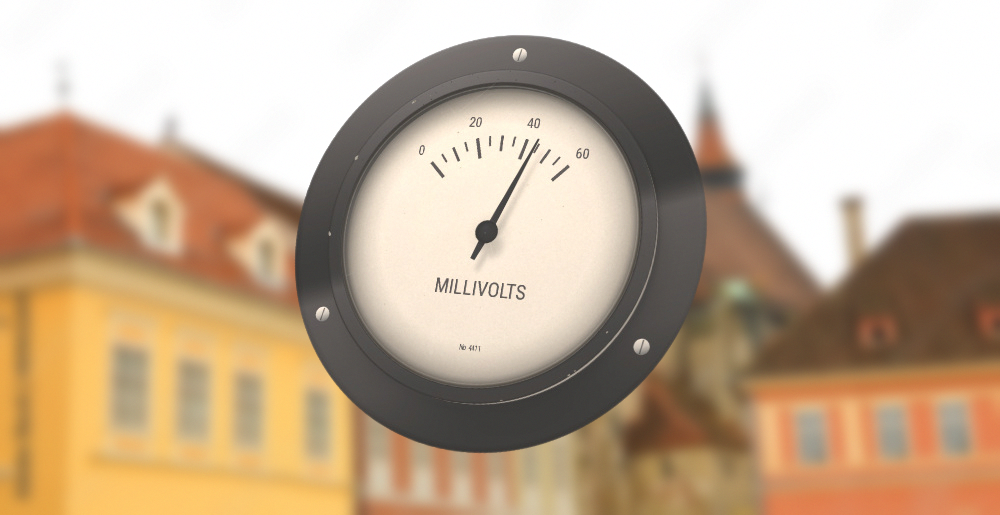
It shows 45 mV
